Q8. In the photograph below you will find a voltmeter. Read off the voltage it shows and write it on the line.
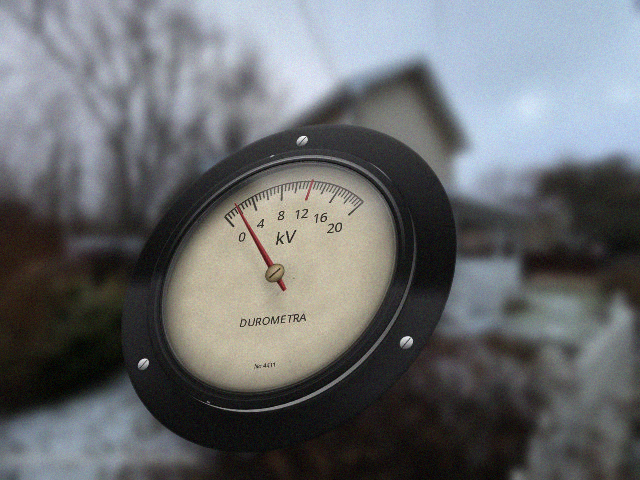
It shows 2 kV
